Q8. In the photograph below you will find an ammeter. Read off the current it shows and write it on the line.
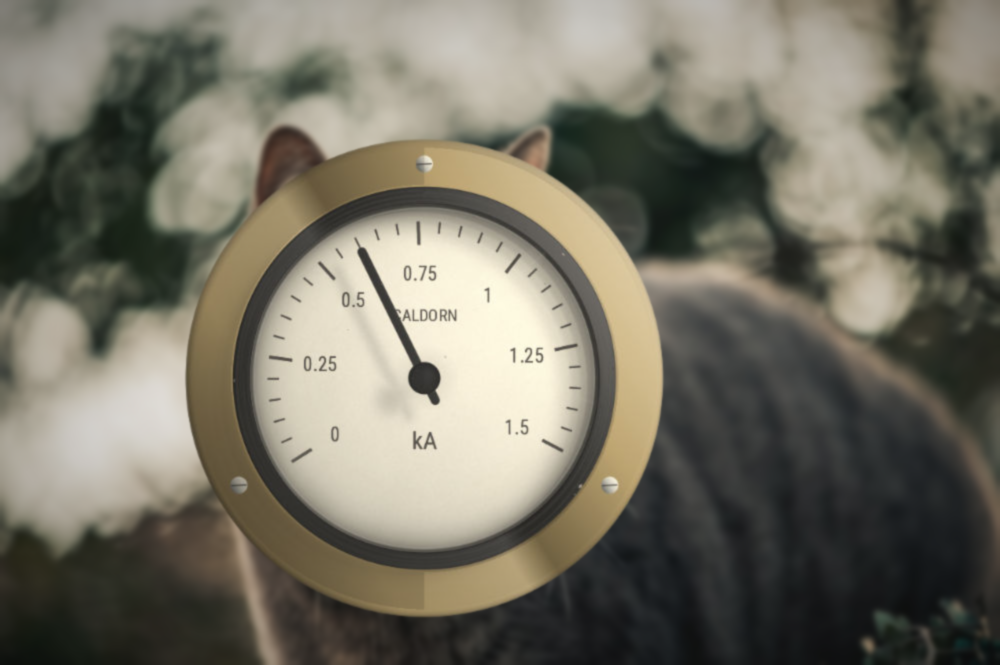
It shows 0.6 kA
